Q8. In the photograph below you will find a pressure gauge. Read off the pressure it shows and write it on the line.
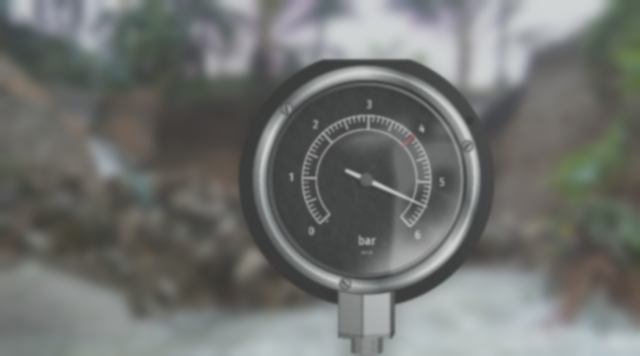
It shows 5.5 bar
